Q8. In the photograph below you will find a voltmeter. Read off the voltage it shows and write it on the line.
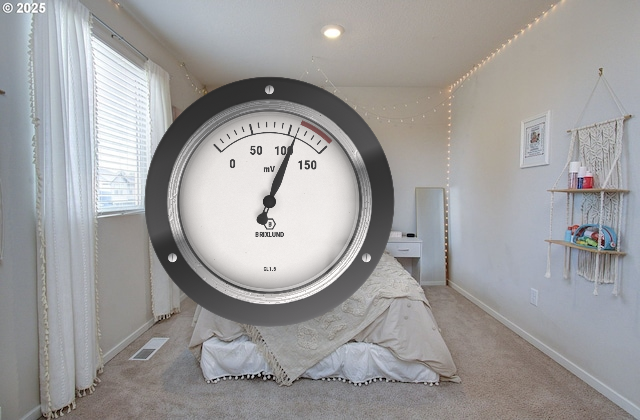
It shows 110 mV
